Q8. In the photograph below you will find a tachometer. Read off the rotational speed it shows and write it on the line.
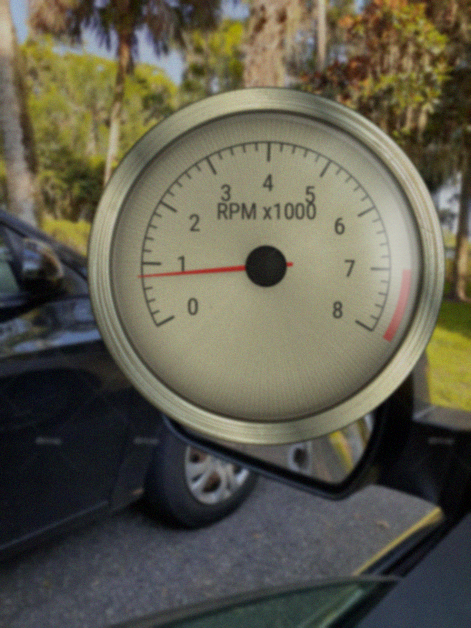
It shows 800 rpm
